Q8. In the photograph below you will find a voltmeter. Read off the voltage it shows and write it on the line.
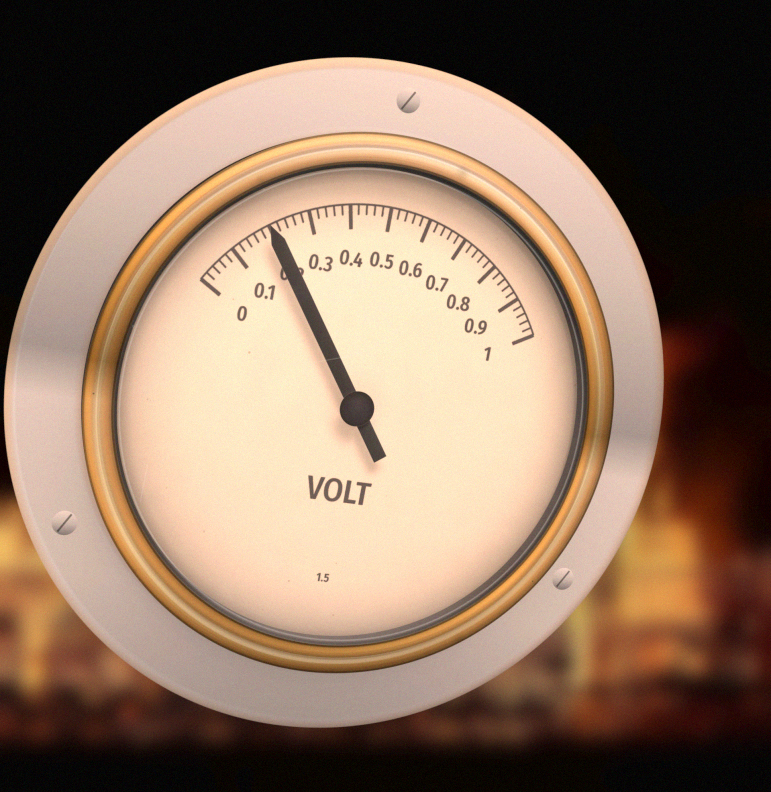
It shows 0.2 V
